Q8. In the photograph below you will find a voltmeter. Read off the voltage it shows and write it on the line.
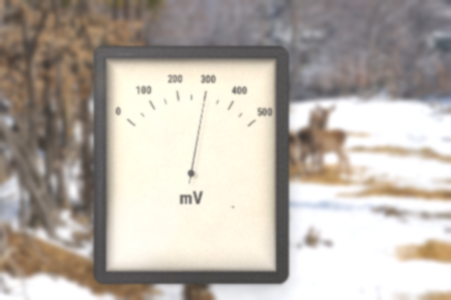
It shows 300 mV
